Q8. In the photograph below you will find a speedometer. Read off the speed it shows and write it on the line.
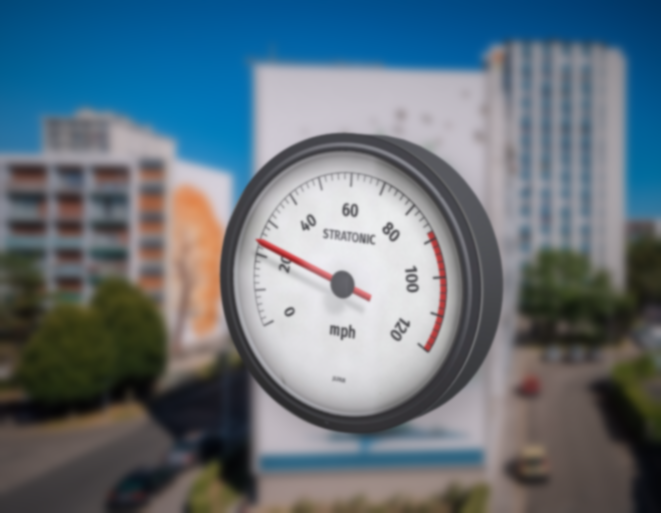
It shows 24 mph
